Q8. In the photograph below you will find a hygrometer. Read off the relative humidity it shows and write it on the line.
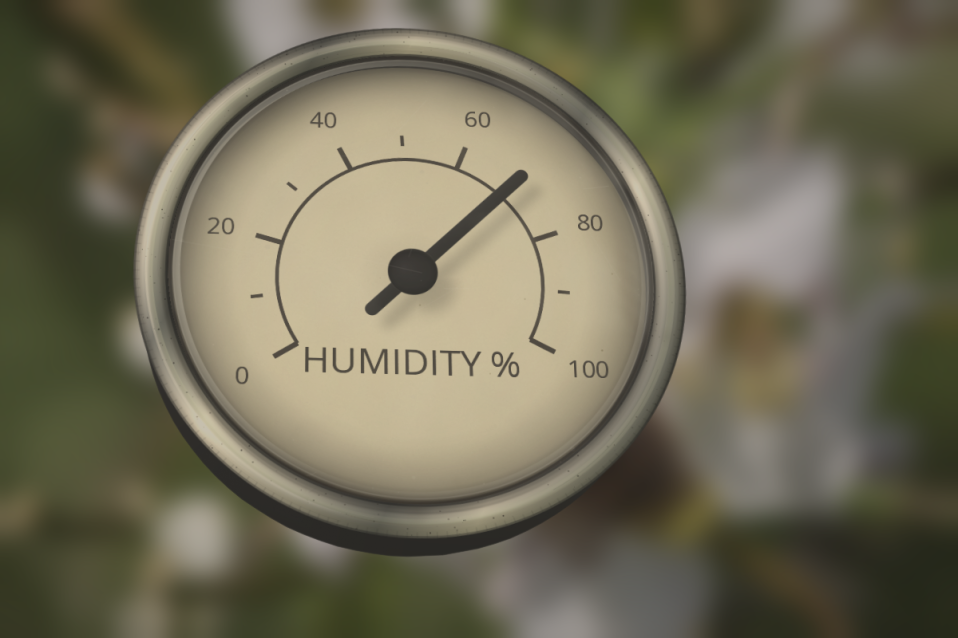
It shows 70 %
